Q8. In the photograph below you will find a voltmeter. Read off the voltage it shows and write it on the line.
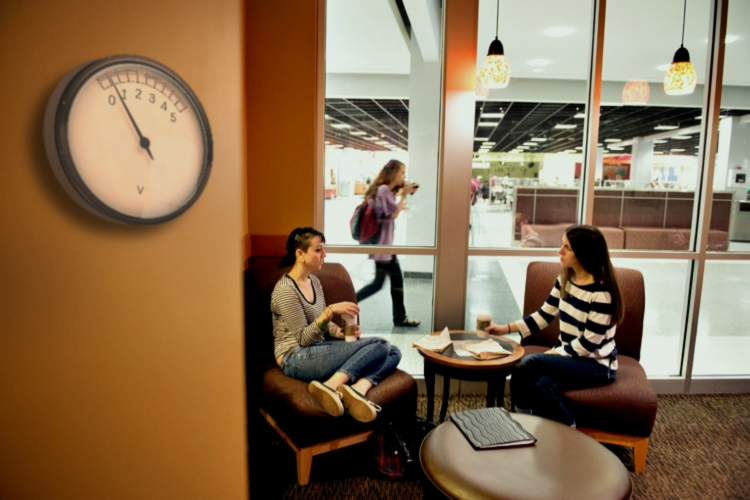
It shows 0.5 V
